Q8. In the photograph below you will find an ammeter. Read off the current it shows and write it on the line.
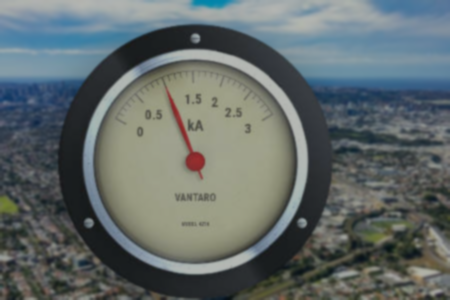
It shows 1 kA
